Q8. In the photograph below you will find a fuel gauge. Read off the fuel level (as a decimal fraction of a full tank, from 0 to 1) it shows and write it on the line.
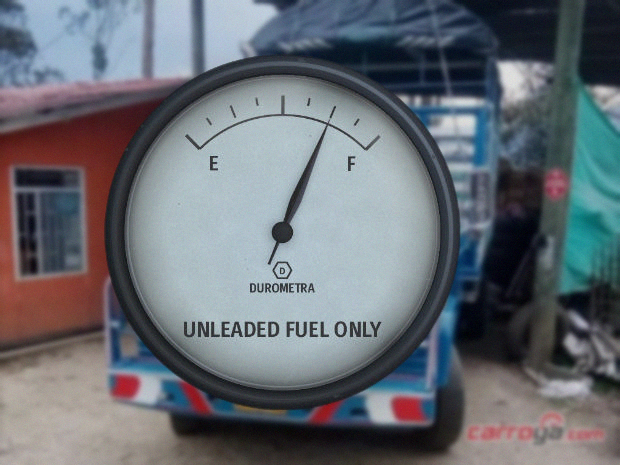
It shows 0.75
